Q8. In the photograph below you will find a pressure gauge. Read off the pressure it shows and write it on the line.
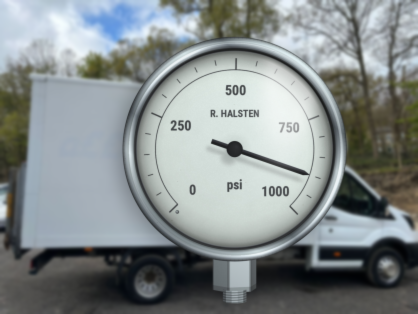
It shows 900 psi
